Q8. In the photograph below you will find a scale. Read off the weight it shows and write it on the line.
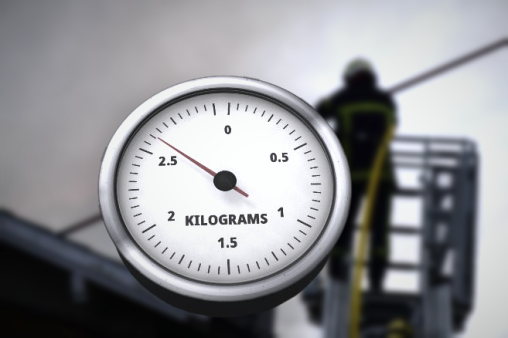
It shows 2.6 kg
